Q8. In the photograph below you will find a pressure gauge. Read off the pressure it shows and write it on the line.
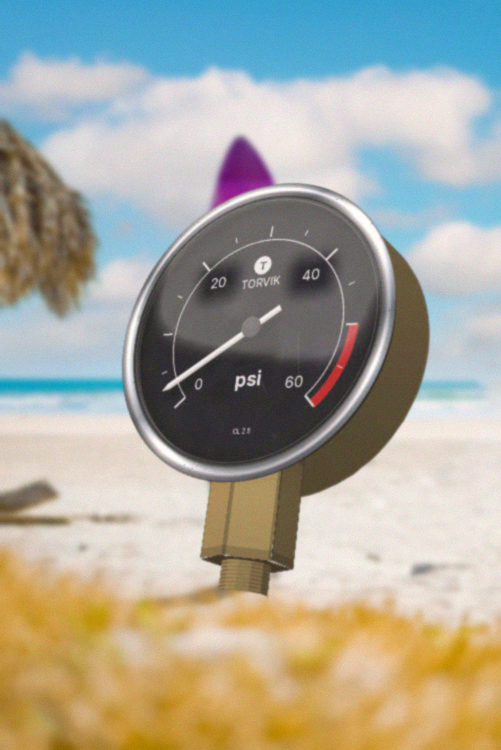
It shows 2.5 psi
